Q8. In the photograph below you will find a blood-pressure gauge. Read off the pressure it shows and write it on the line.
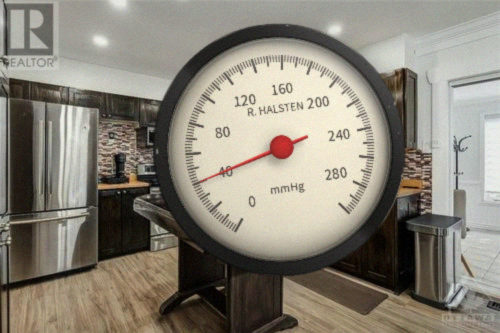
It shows 40 mmHg
